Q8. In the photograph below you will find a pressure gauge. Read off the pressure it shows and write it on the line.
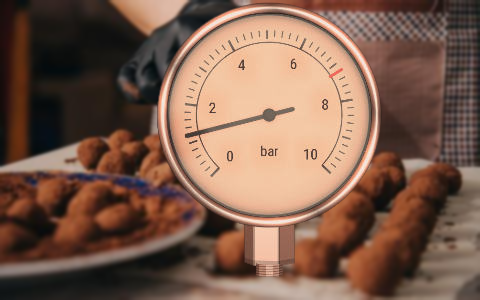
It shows 1.2 bar
